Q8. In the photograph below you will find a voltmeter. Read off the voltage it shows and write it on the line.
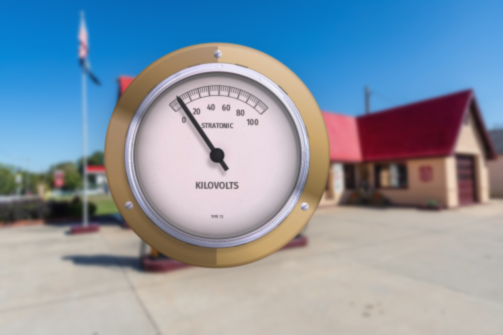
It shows 10 kV
